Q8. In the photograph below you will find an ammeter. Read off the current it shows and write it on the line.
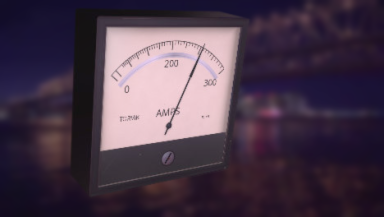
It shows 250 A
